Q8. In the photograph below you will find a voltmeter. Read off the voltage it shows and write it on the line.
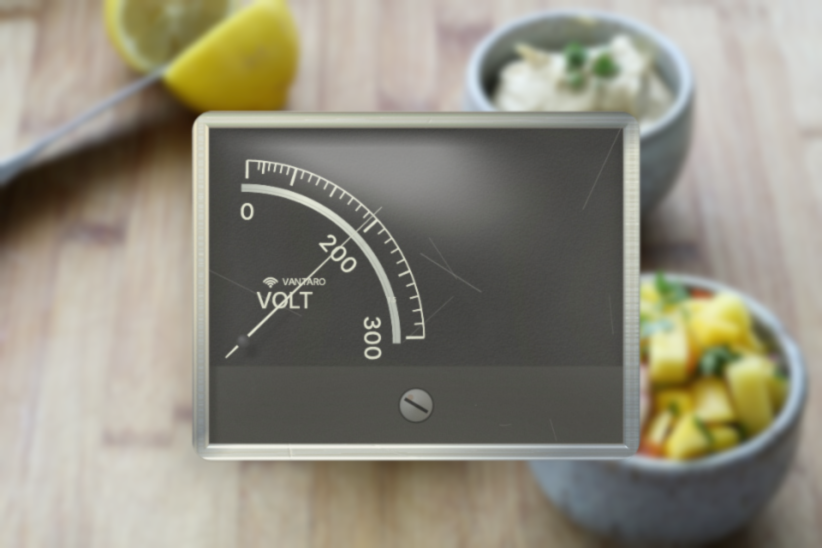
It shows 195 V
